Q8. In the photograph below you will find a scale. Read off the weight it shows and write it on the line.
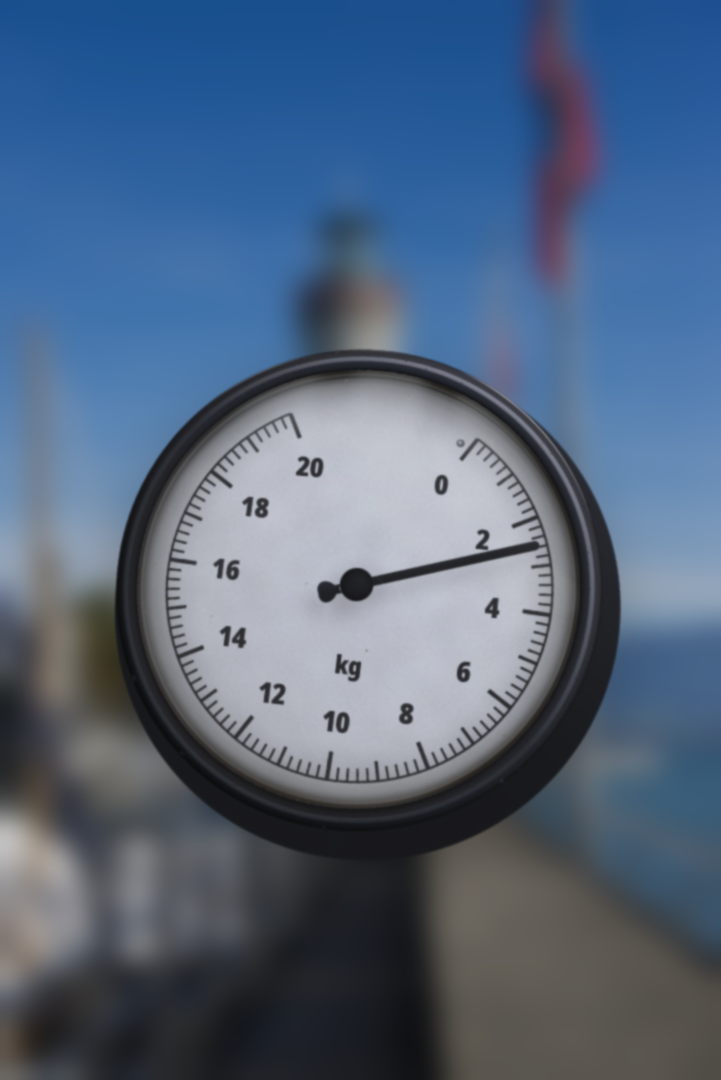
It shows 2.6 kg
